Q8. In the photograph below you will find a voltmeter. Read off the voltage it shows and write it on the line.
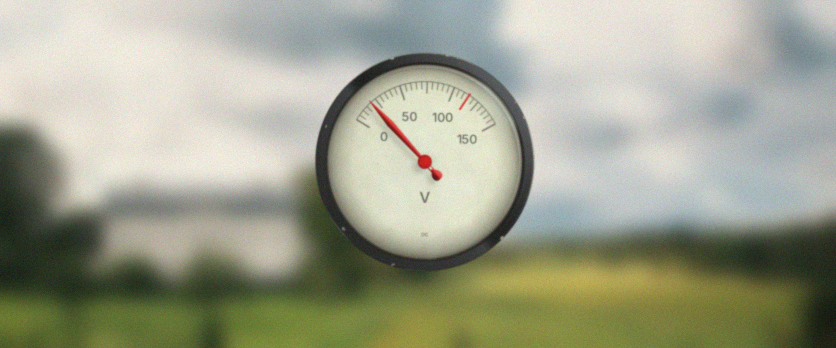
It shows 20 V
